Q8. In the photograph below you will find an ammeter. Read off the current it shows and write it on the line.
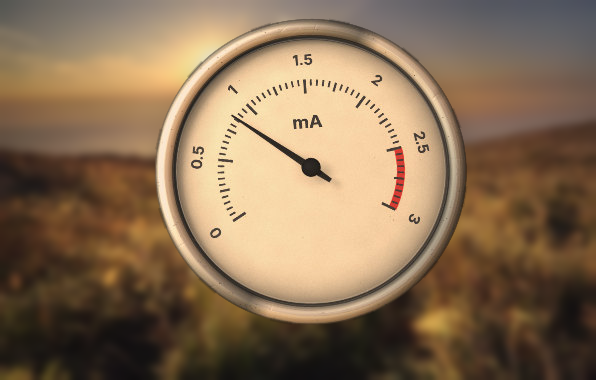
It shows 0.85 mA
